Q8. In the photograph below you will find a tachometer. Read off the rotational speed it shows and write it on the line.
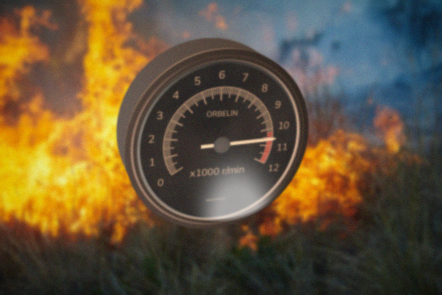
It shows 10500 rpm
